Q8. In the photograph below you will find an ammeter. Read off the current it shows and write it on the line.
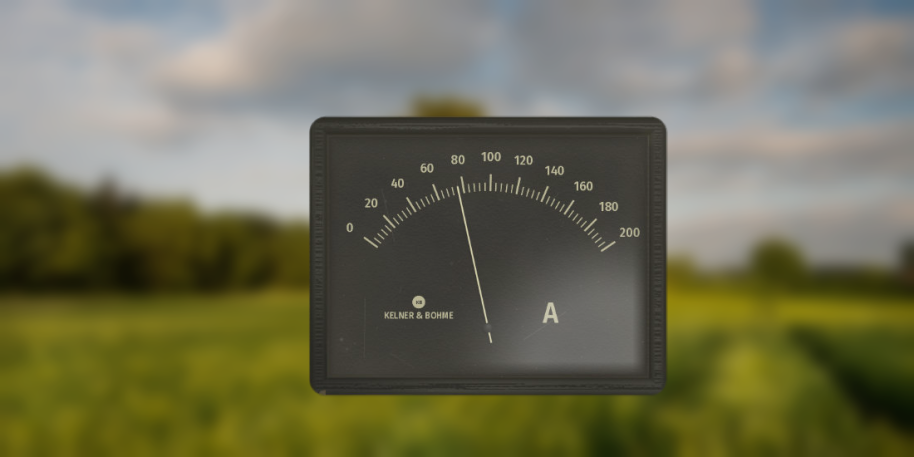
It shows 76 A
